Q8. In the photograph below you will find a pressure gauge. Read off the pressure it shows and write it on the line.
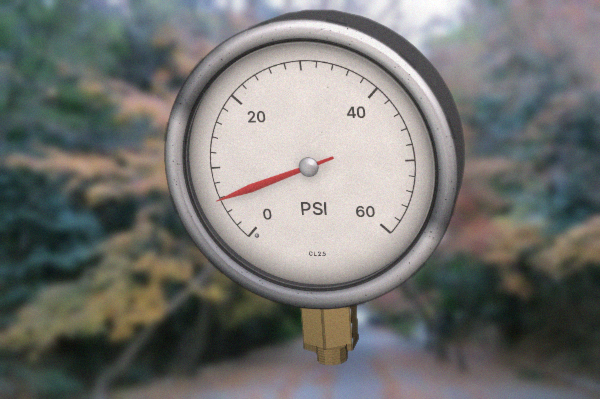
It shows 6 psi
